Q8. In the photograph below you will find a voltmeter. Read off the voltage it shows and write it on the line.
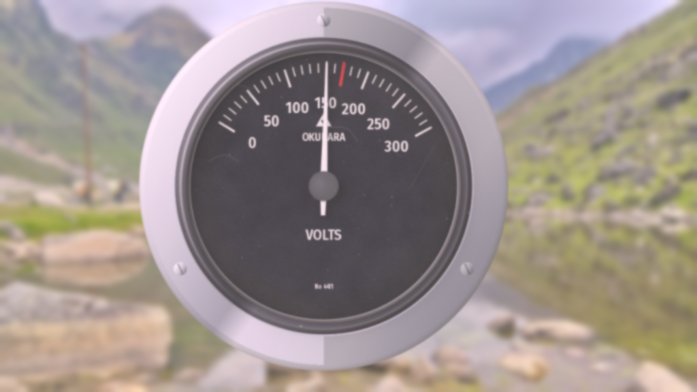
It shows 150 V
